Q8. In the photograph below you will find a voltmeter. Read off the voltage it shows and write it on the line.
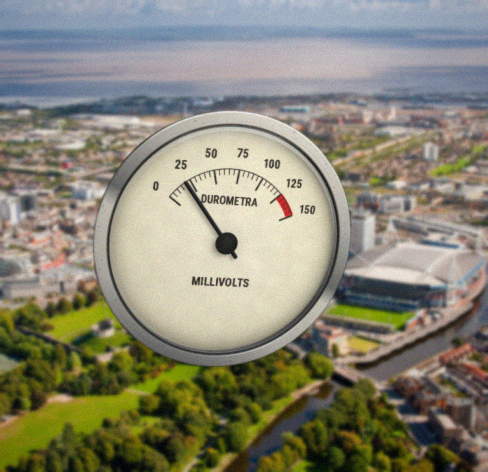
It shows 20 mV
